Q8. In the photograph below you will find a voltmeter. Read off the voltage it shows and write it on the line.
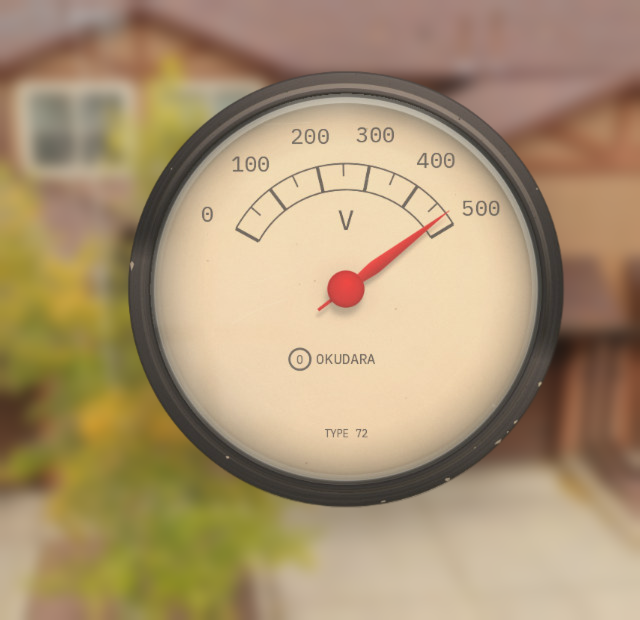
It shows 475 V
